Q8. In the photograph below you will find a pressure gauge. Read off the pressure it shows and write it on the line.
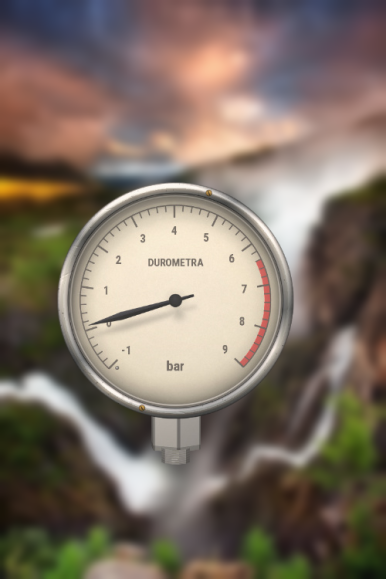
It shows 0.1 bar
